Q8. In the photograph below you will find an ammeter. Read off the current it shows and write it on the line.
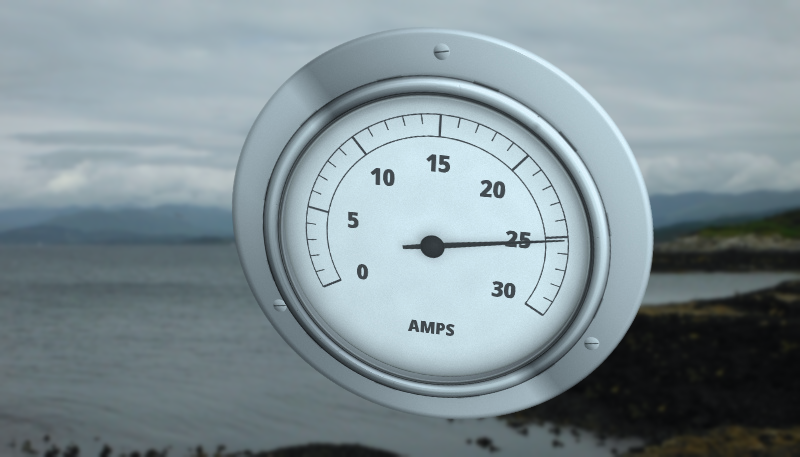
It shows 25 A
